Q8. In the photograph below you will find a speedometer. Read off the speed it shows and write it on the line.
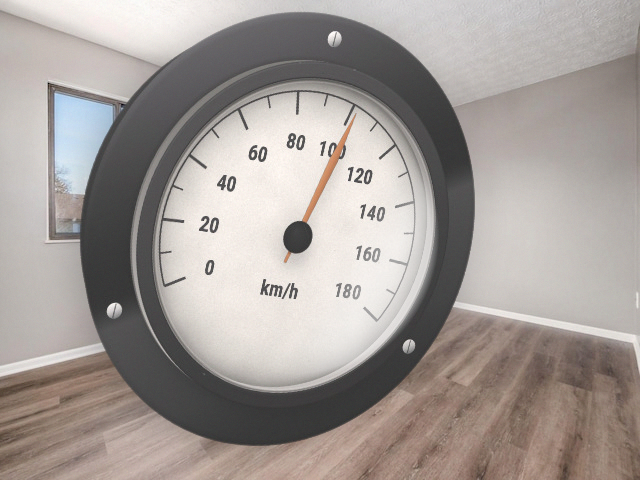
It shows 100 km/h
